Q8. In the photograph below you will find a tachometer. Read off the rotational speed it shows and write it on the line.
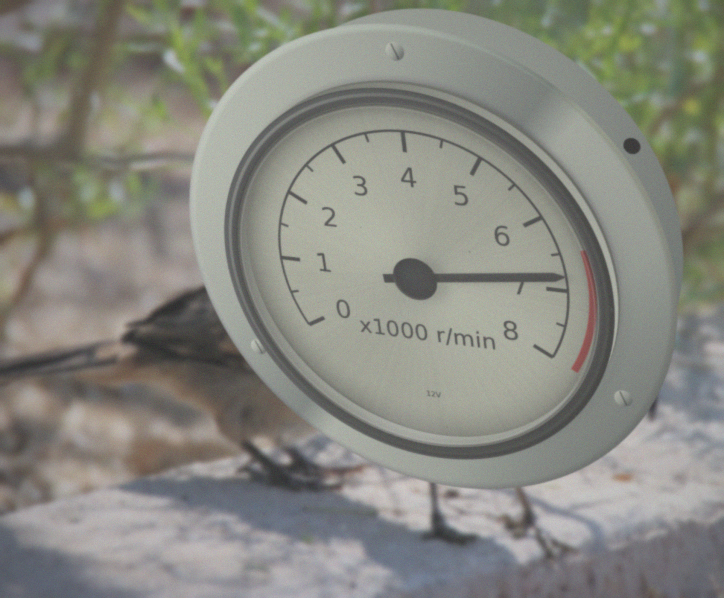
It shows 6750 rpm
